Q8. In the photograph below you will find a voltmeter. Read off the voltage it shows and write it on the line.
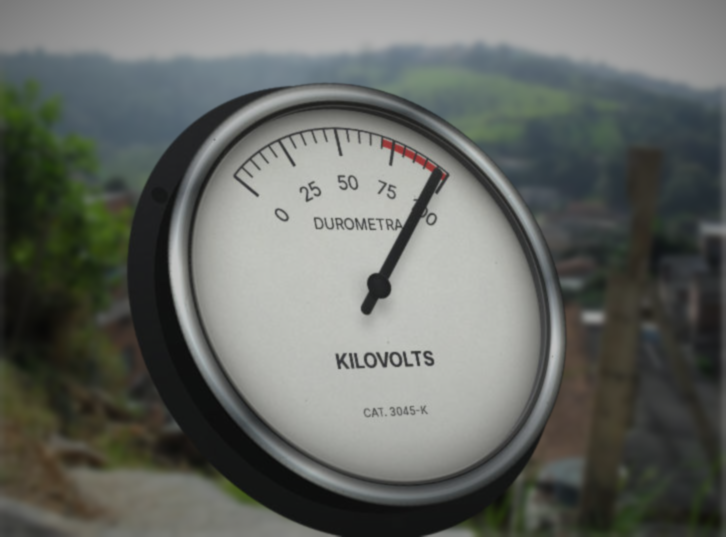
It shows 95 kV
